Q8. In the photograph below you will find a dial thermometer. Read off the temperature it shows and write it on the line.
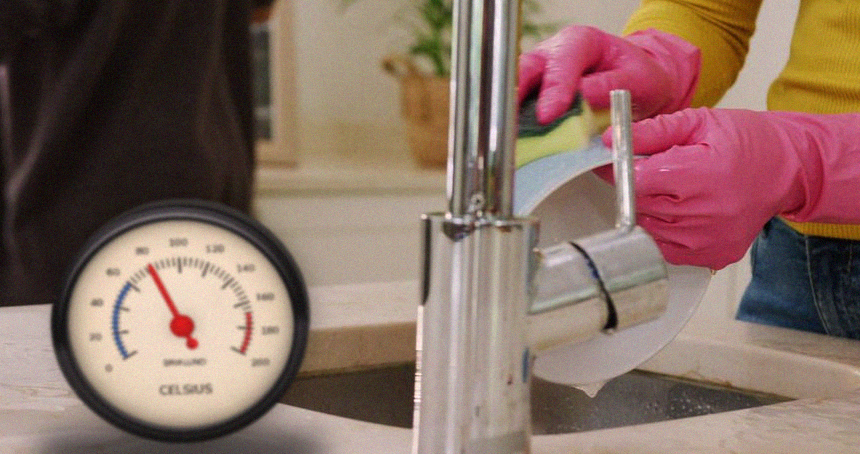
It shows 80 °C
